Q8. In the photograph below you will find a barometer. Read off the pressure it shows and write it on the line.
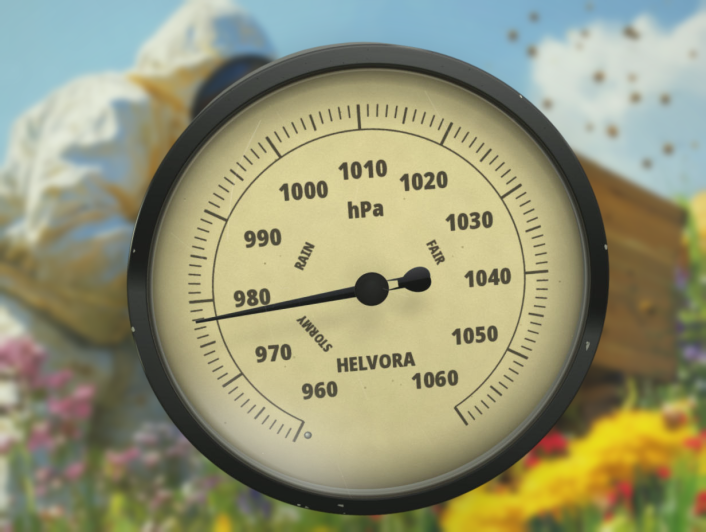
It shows 978 hPa
